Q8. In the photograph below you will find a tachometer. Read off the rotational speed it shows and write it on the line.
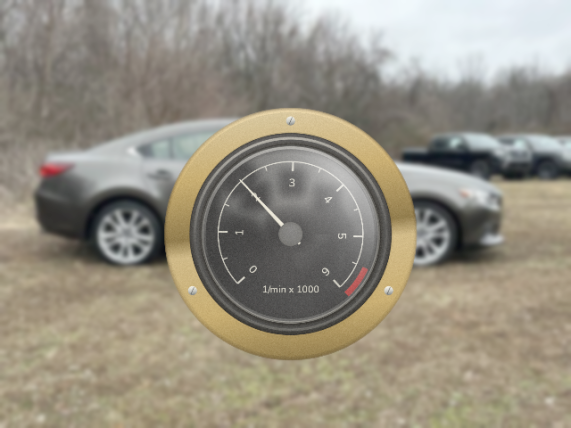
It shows 2000 rpm
